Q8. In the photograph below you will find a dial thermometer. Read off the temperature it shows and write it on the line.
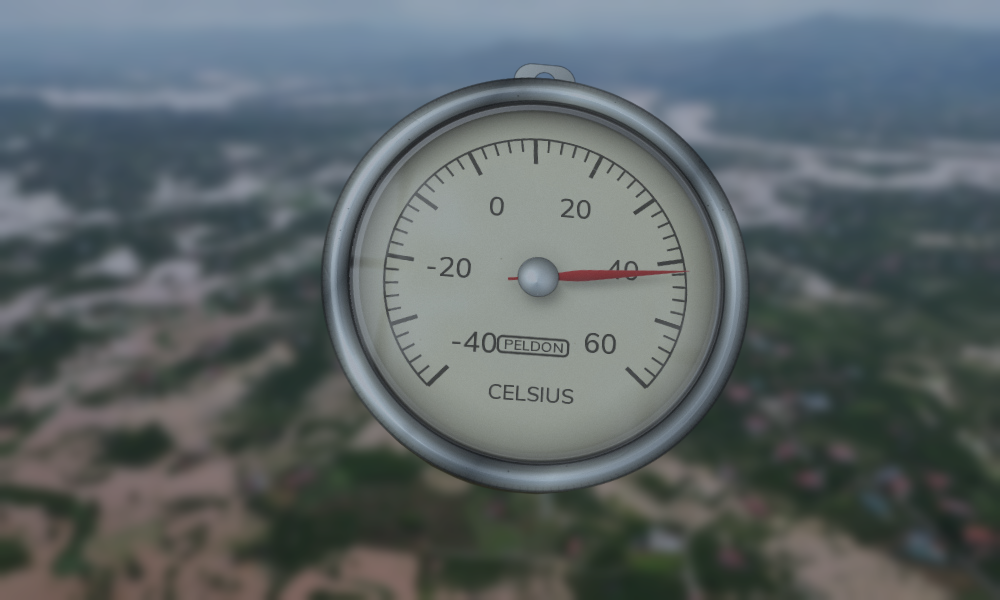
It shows 42 °C
